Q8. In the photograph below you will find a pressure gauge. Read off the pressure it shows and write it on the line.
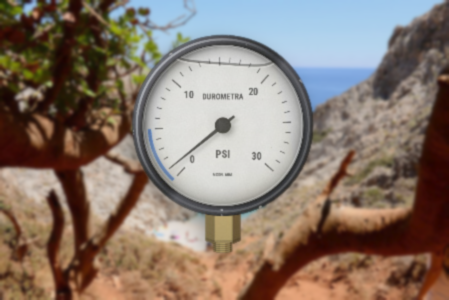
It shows 1 psi
